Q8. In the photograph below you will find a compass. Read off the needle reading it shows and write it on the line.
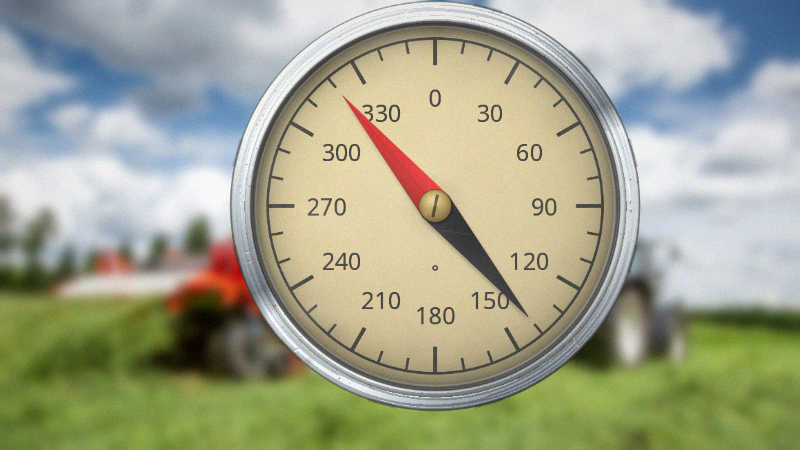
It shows 320 °
